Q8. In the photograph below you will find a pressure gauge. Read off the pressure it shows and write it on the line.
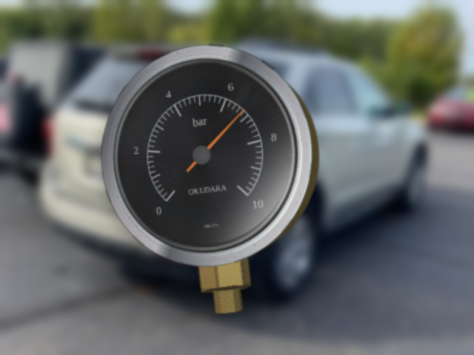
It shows 6.8 bar
